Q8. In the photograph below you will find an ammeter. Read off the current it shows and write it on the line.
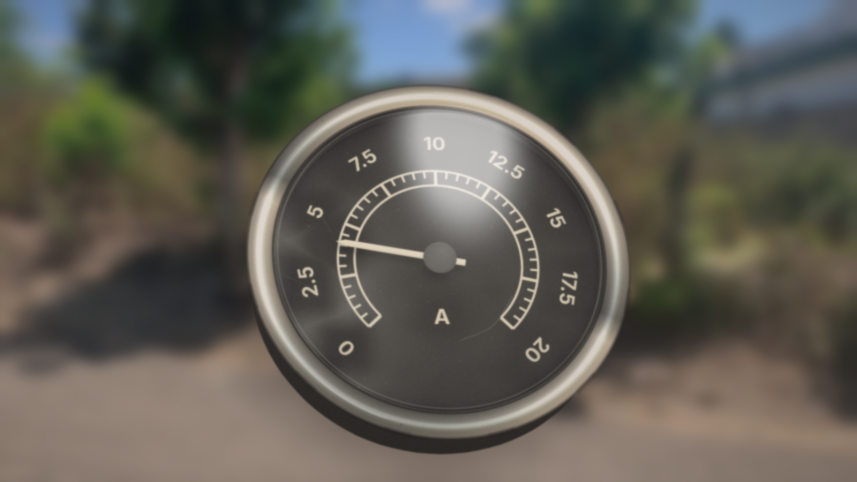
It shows 4 A
